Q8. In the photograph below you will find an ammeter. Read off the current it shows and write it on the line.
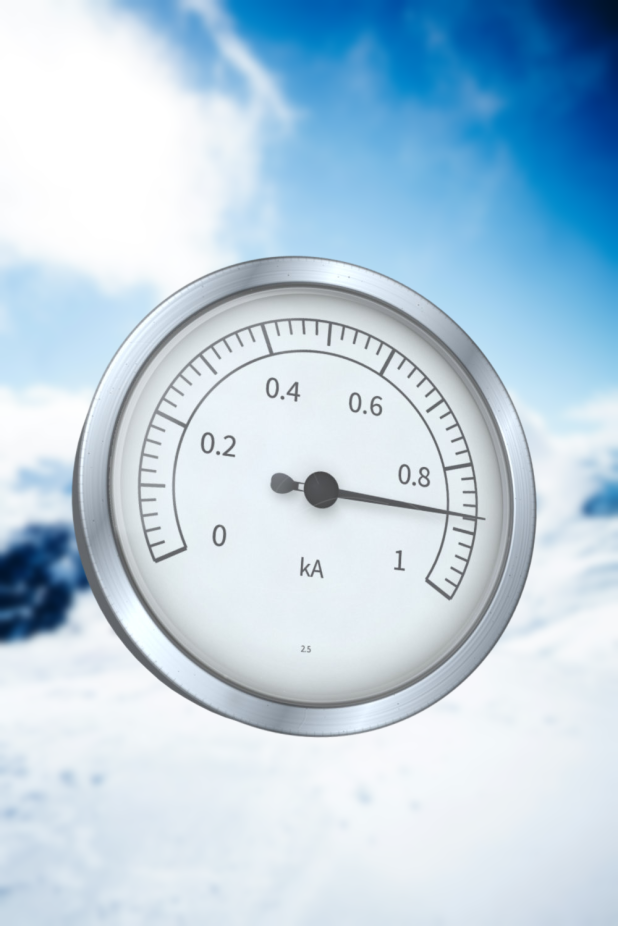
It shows 0.88 kA
